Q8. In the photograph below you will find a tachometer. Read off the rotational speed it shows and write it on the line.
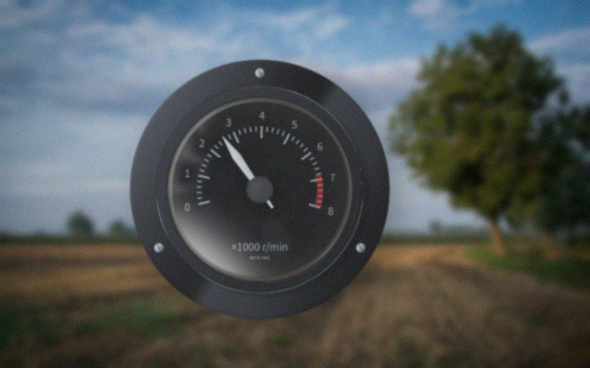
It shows 2600 rpm
